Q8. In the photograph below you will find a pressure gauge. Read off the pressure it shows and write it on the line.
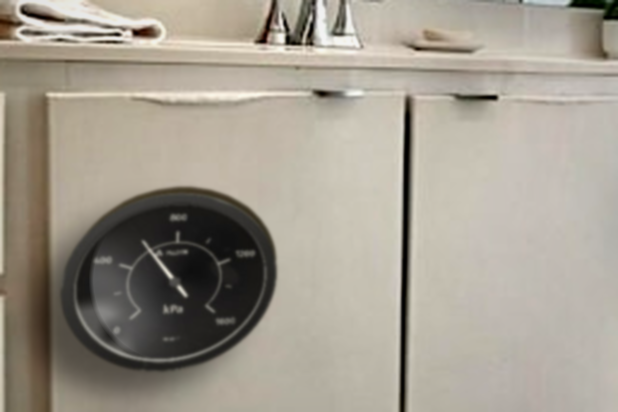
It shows 600 kPa
